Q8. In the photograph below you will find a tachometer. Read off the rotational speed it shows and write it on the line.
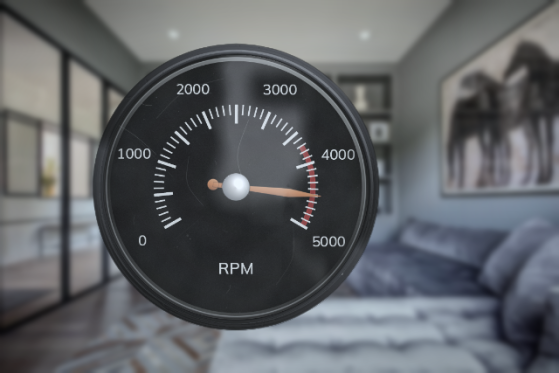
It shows 4500 rpm
